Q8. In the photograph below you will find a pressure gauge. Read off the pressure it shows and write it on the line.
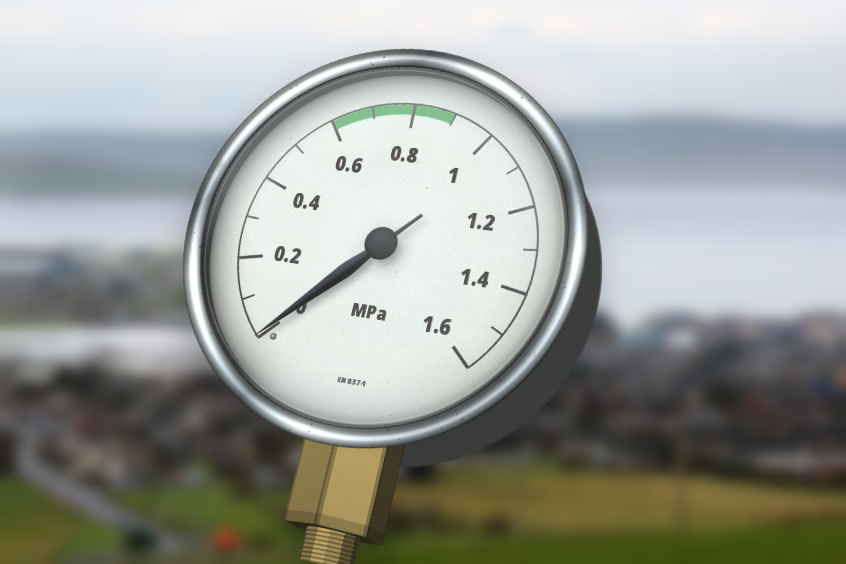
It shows 0 MPa
